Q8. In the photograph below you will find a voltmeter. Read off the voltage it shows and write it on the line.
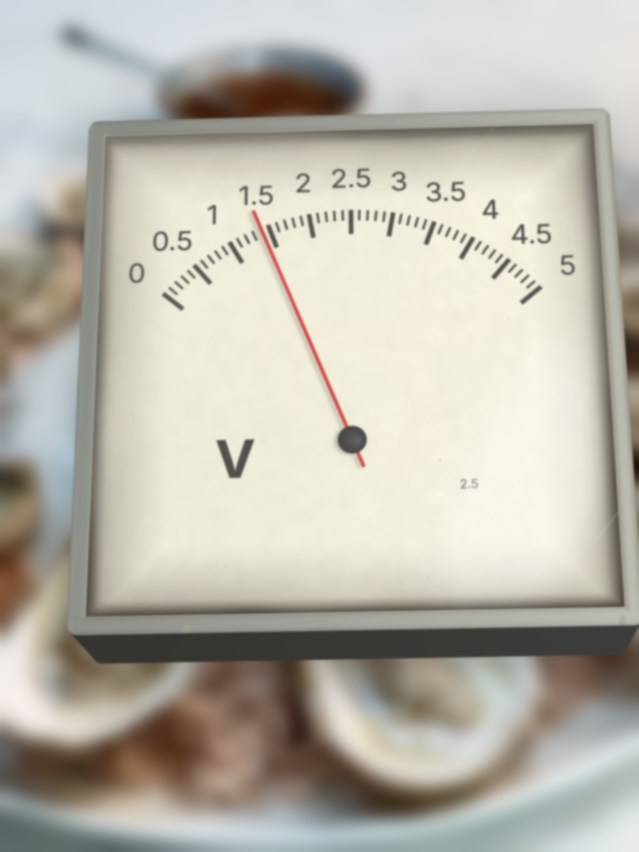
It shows 1.4 V
